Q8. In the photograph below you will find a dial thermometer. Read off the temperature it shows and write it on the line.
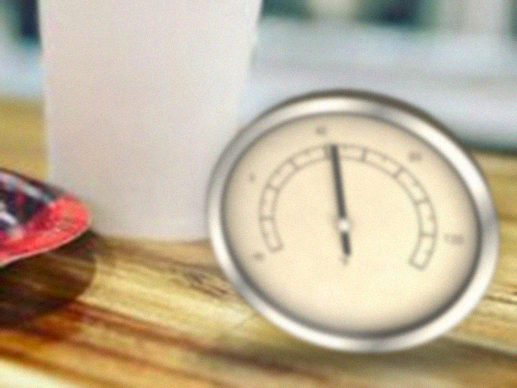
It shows 45 °F
